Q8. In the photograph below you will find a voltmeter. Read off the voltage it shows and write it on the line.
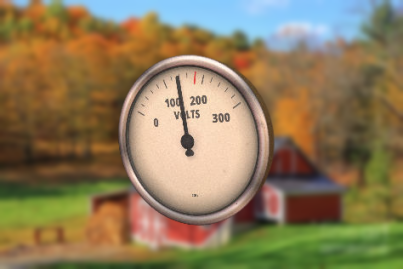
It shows 140 V
